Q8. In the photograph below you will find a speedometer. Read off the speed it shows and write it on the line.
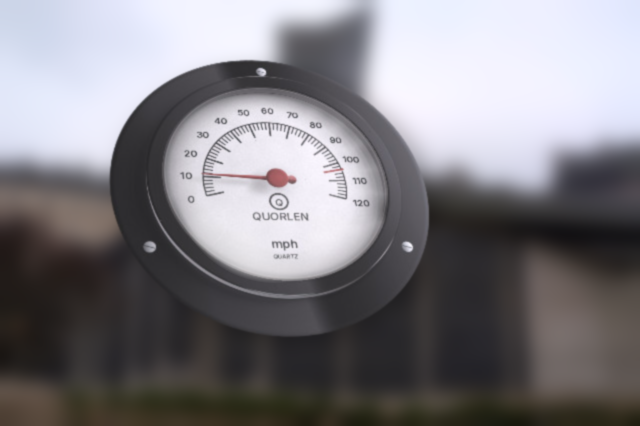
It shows 10 mph
